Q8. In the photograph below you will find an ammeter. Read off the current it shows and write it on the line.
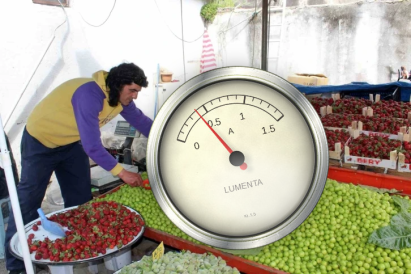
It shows 0.4 A
